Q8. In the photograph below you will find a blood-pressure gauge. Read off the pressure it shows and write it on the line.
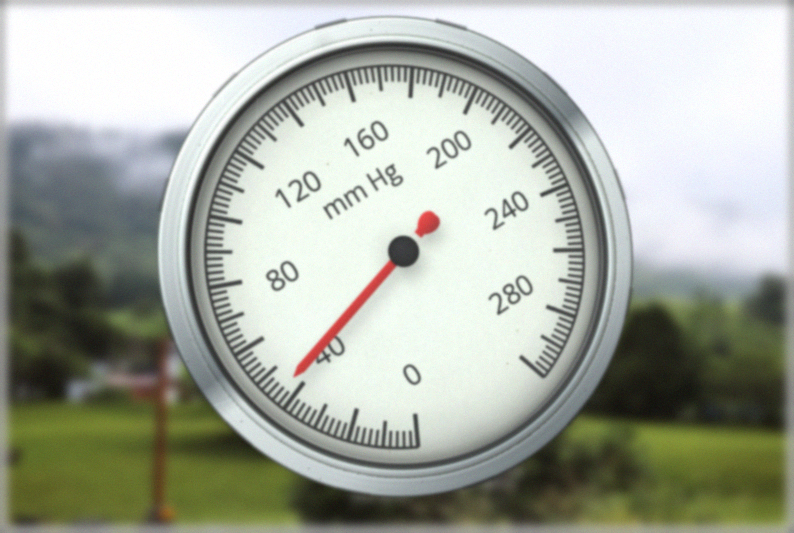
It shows 44 mmHg
